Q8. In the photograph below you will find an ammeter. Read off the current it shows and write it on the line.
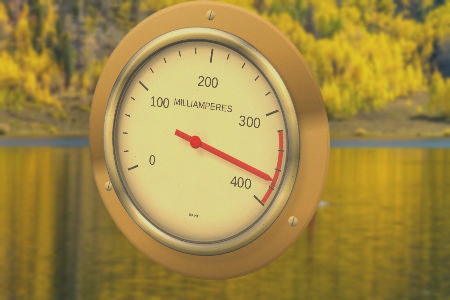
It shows 370 mA
